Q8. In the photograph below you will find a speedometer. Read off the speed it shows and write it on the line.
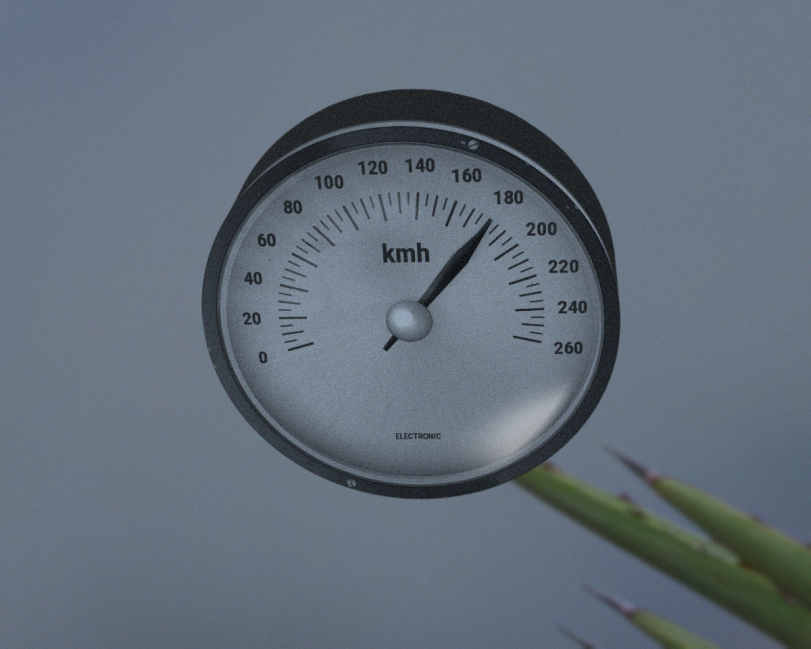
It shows 180 km/h
